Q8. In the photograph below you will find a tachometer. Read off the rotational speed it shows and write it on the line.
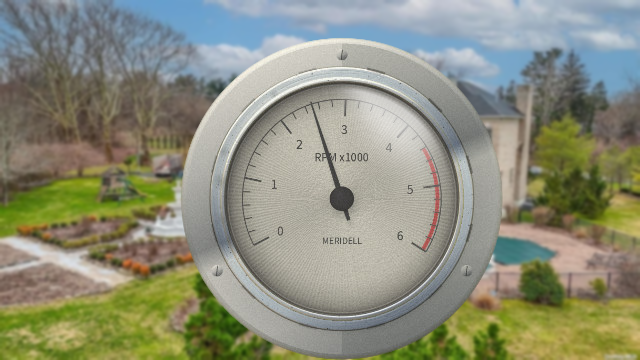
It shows 2500 rpm
